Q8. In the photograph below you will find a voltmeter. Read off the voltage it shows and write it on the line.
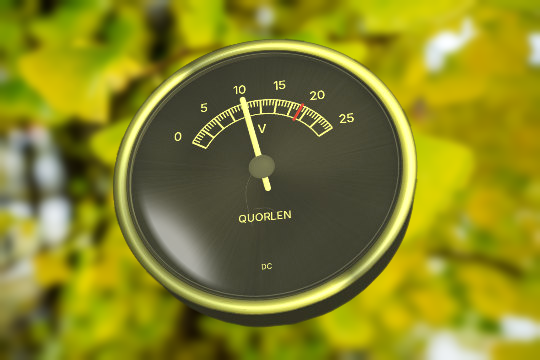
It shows 10 V
